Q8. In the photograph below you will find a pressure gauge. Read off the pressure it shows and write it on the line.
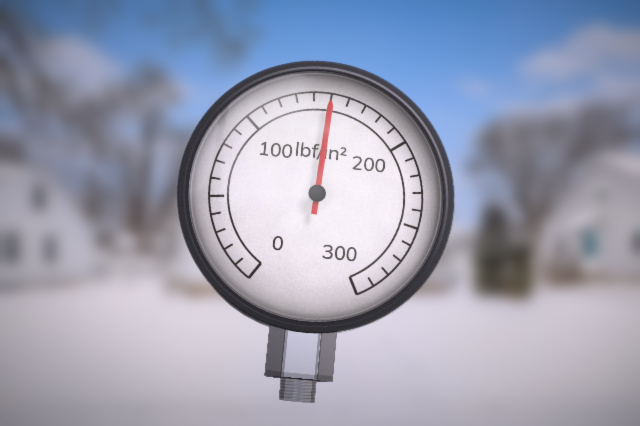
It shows 150 psi
